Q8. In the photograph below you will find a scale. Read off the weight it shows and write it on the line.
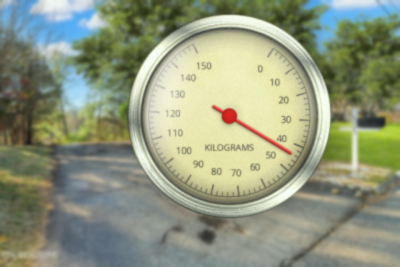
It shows 44 kg
